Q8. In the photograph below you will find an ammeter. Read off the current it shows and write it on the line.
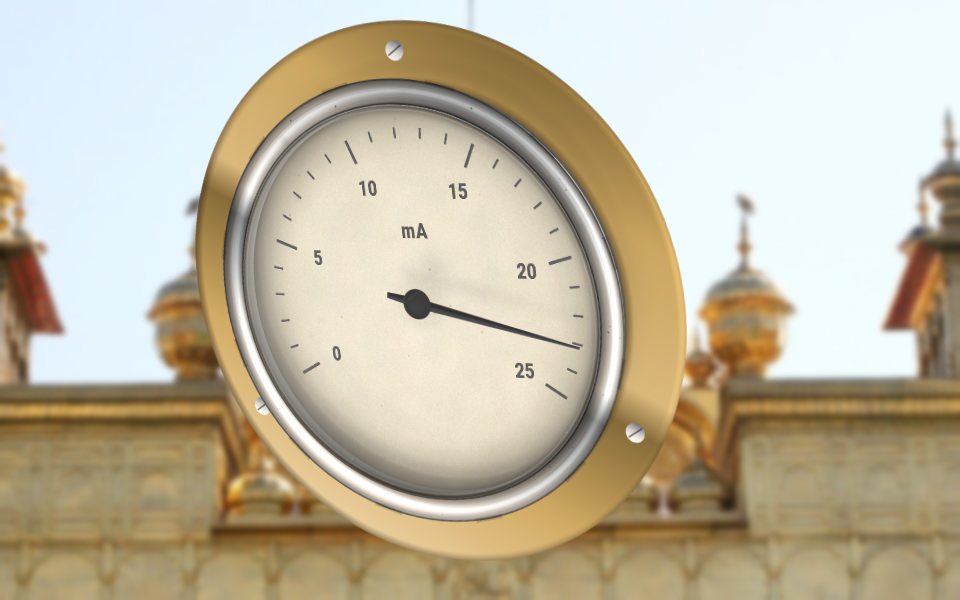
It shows 23 mA
